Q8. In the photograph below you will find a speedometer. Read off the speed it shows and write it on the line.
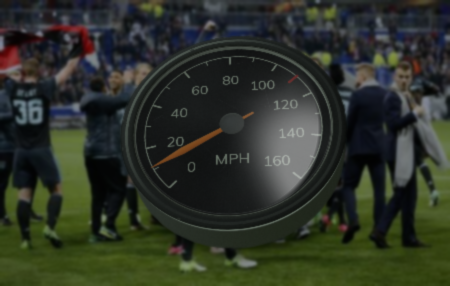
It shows 10 mph
